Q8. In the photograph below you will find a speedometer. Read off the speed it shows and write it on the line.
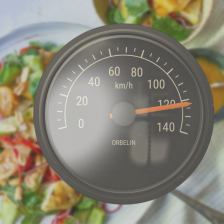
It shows 122.5 km/h
